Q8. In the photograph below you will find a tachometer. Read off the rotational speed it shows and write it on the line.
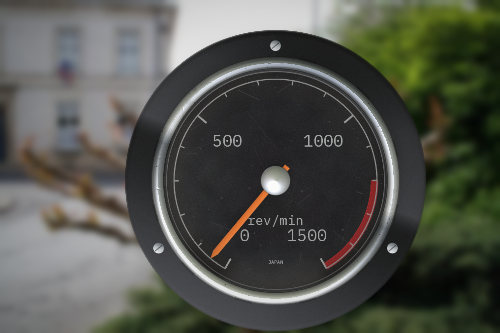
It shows 50 rpm
